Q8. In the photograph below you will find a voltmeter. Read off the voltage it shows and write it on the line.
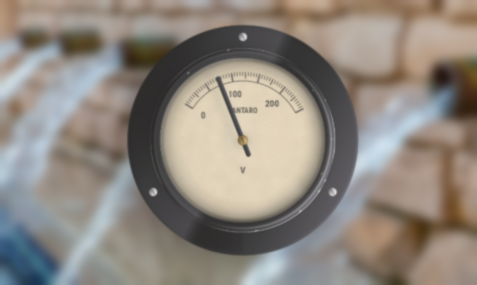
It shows 75 V
